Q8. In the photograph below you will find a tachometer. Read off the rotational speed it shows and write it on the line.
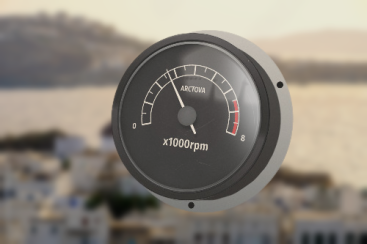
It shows 2750 rpm
